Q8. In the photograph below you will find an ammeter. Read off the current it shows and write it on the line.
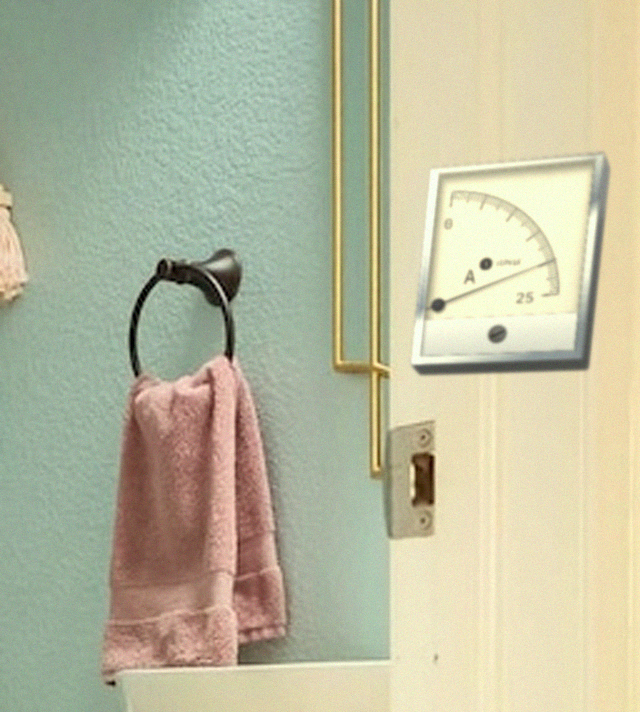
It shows 20 A
